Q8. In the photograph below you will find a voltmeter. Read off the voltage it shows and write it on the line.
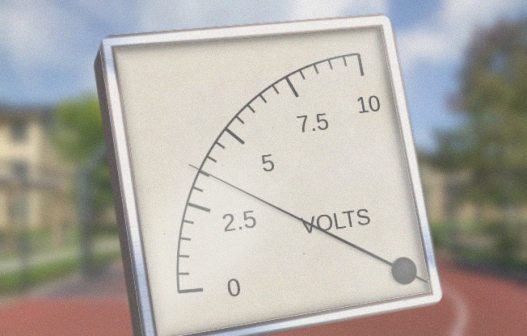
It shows 3.5 V
